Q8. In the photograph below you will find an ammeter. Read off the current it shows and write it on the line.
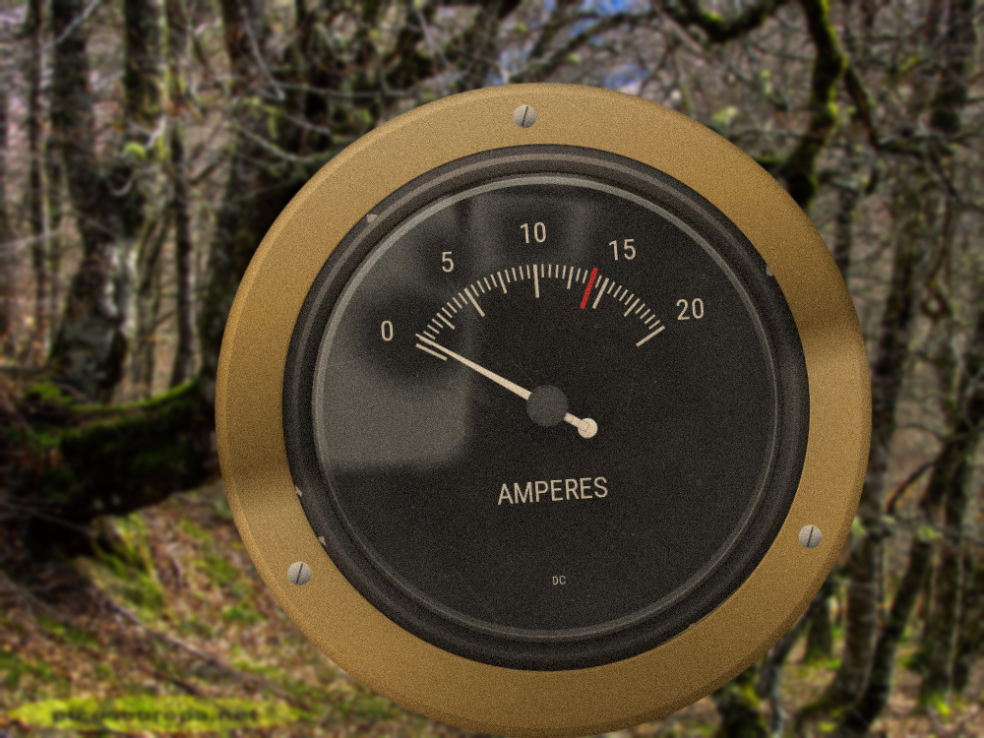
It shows 0.5 A
